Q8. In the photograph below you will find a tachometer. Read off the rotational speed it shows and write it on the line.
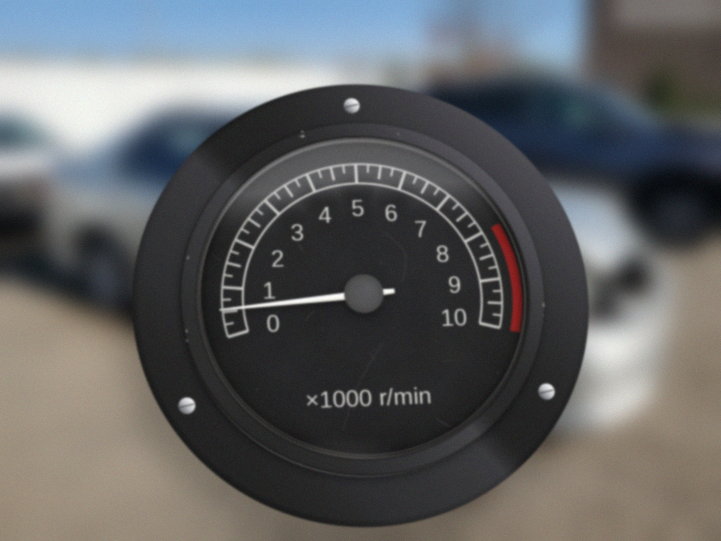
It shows 500 rpm
